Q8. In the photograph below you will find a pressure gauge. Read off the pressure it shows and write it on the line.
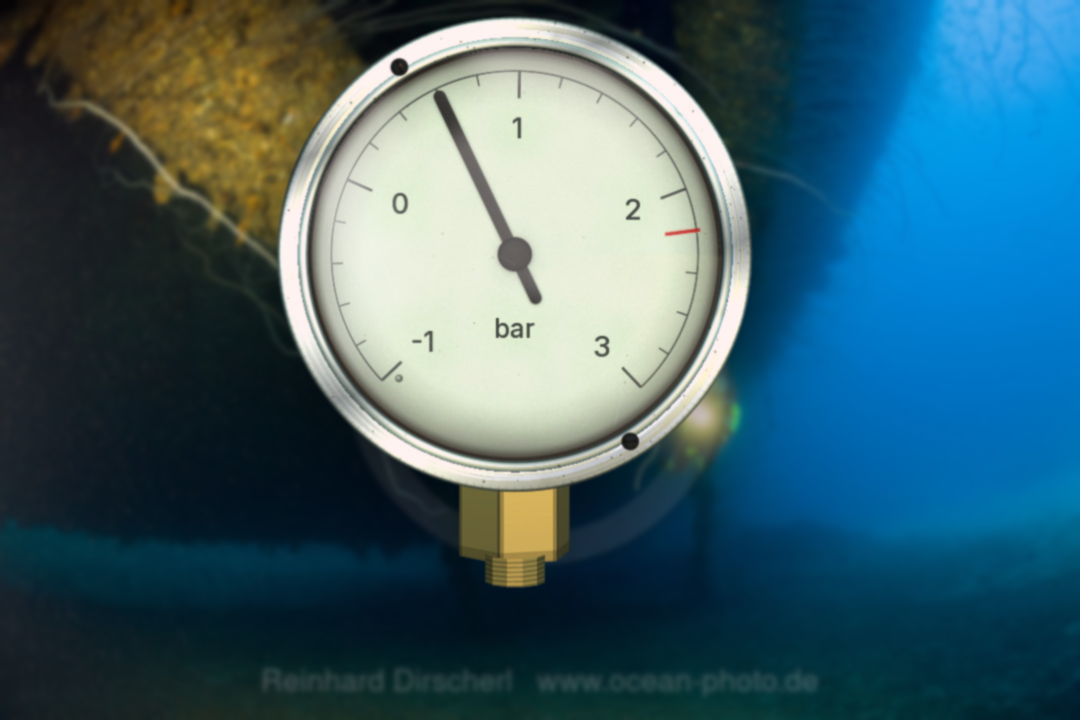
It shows 0.6 bar
